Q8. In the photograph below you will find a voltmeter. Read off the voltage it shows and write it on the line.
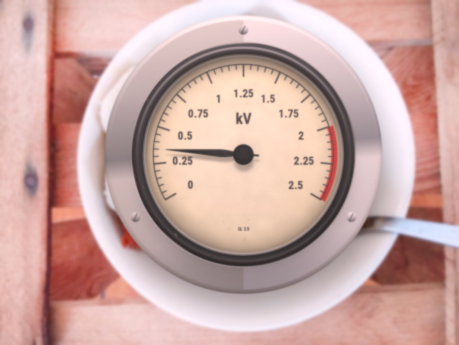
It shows 0.35 kV
